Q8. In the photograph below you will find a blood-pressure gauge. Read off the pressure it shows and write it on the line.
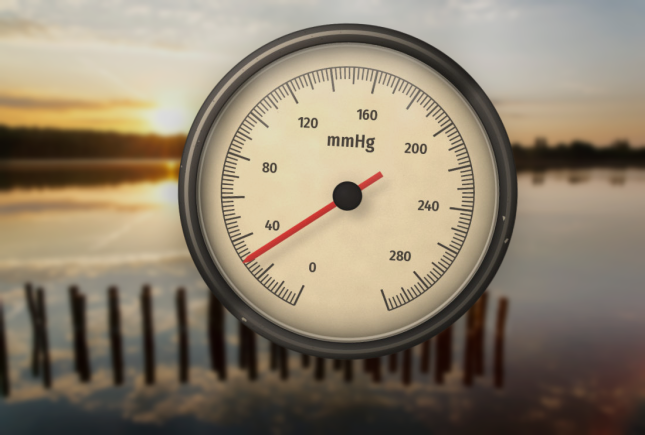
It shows 30 mmHg
